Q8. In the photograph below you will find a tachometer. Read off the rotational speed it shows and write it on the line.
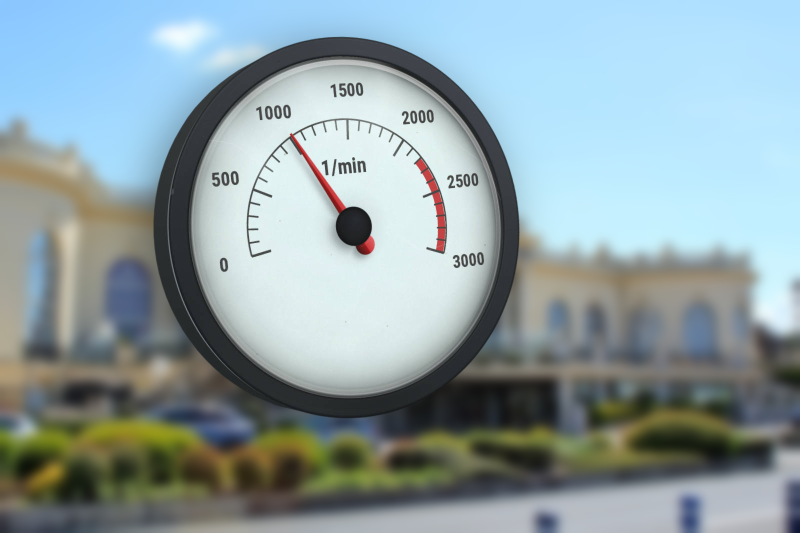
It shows 1000 rpm
